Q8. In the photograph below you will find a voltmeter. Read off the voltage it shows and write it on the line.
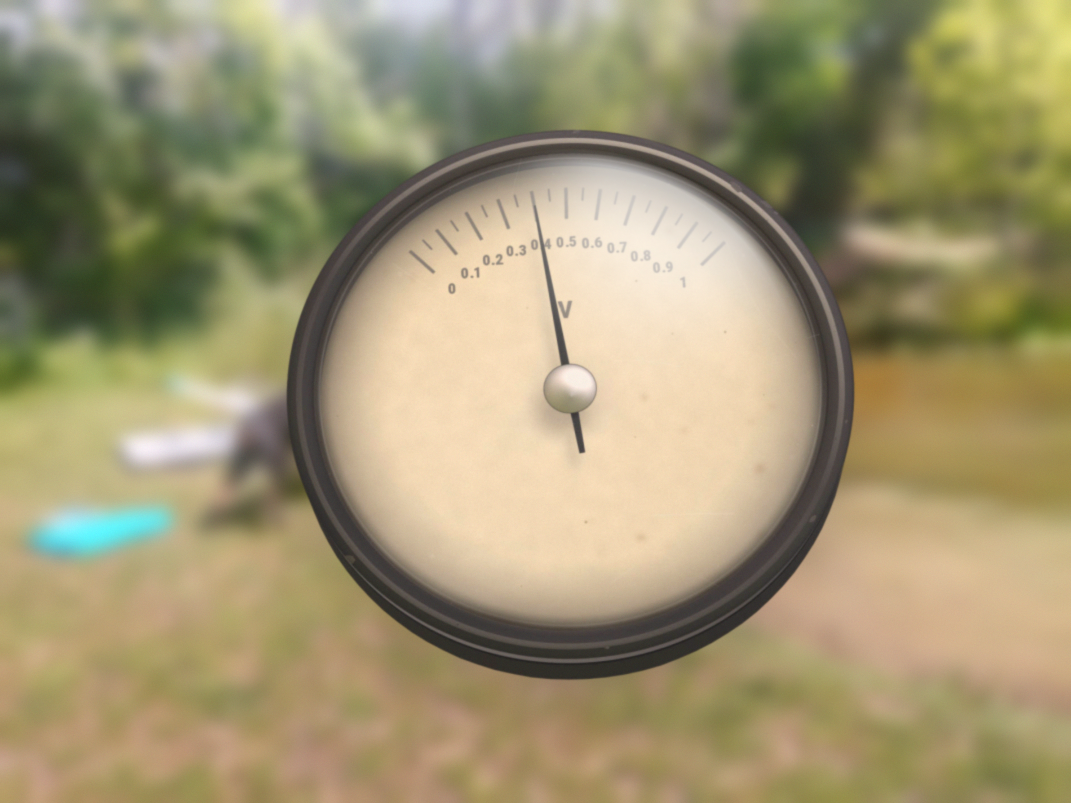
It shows 0.4 V
